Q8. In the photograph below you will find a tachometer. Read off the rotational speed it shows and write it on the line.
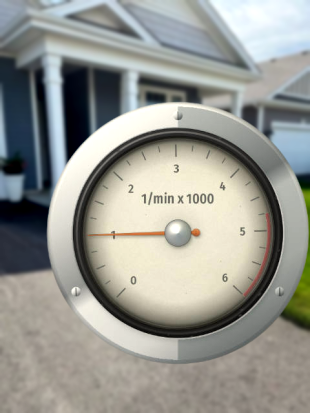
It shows 1000 rpm
